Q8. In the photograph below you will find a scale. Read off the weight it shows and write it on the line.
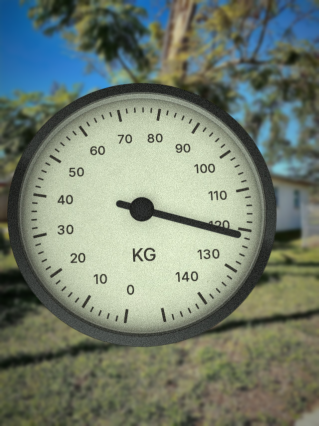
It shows 122 kg
